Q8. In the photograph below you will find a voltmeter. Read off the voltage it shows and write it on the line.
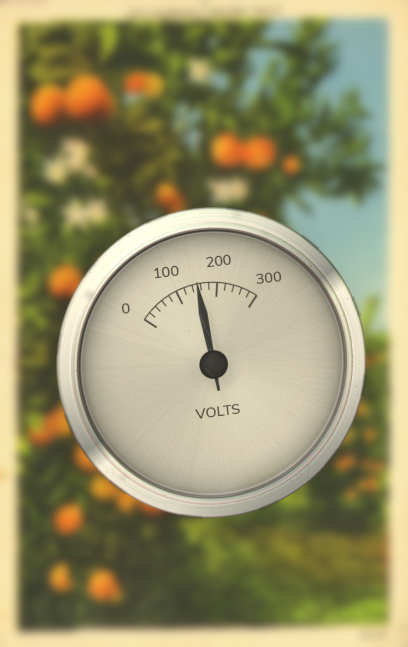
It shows 150 V
